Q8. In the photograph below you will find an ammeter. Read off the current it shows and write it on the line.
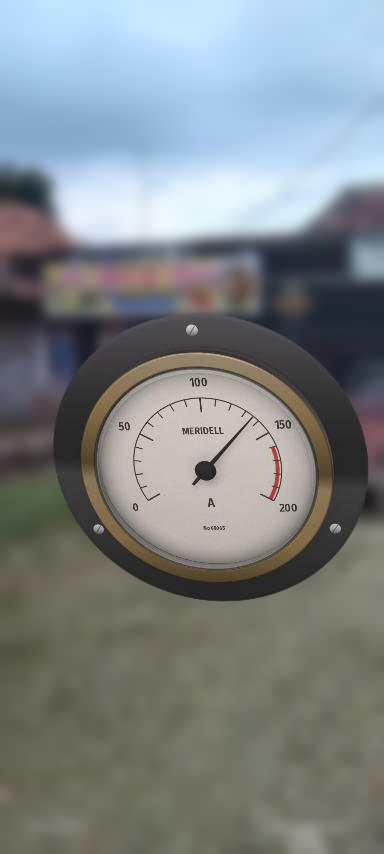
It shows 135 A
